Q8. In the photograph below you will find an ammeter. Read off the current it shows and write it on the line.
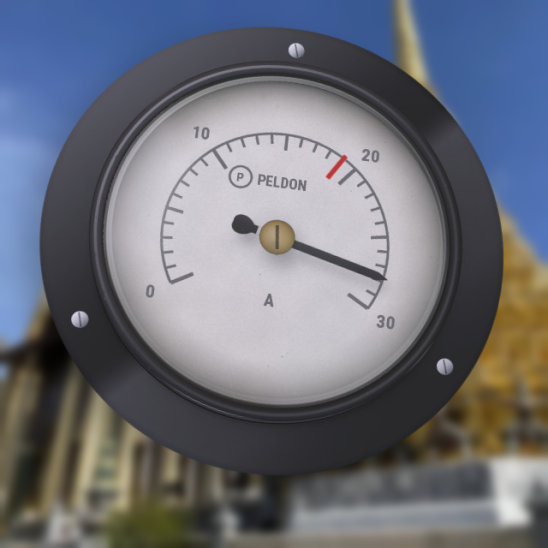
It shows 28 A
